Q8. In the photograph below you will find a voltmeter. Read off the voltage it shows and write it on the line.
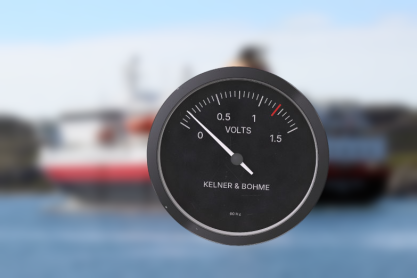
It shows 0.15 V
